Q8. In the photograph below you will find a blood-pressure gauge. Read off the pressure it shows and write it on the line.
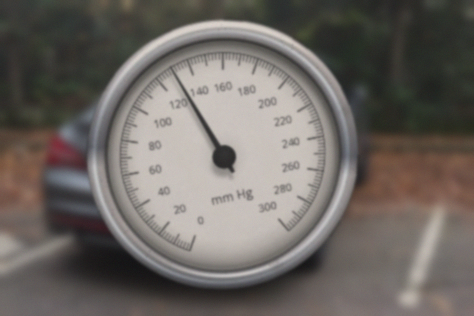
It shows 130 mmHg
